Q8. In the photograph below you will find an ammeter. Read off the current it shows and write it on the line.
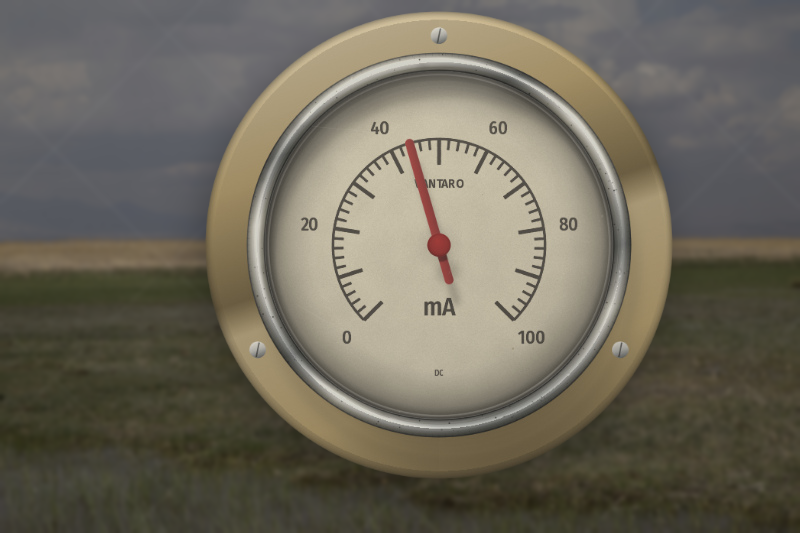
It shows 44 mA
